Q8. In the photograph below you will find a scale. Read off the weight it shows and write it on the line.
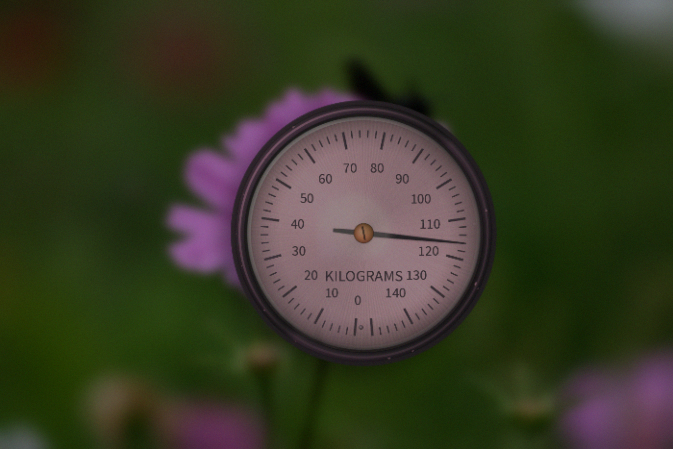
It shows 116 kg
